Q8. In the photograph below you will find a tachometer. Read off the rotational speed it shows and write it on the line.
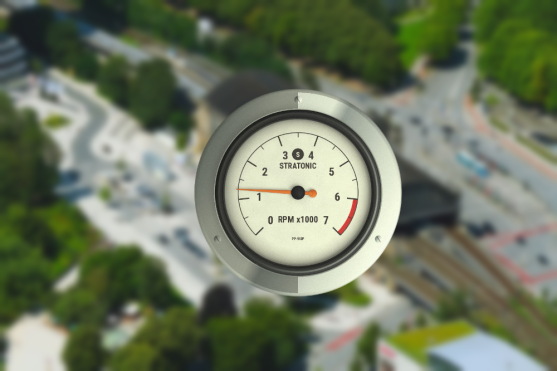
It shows 1250 rpm
